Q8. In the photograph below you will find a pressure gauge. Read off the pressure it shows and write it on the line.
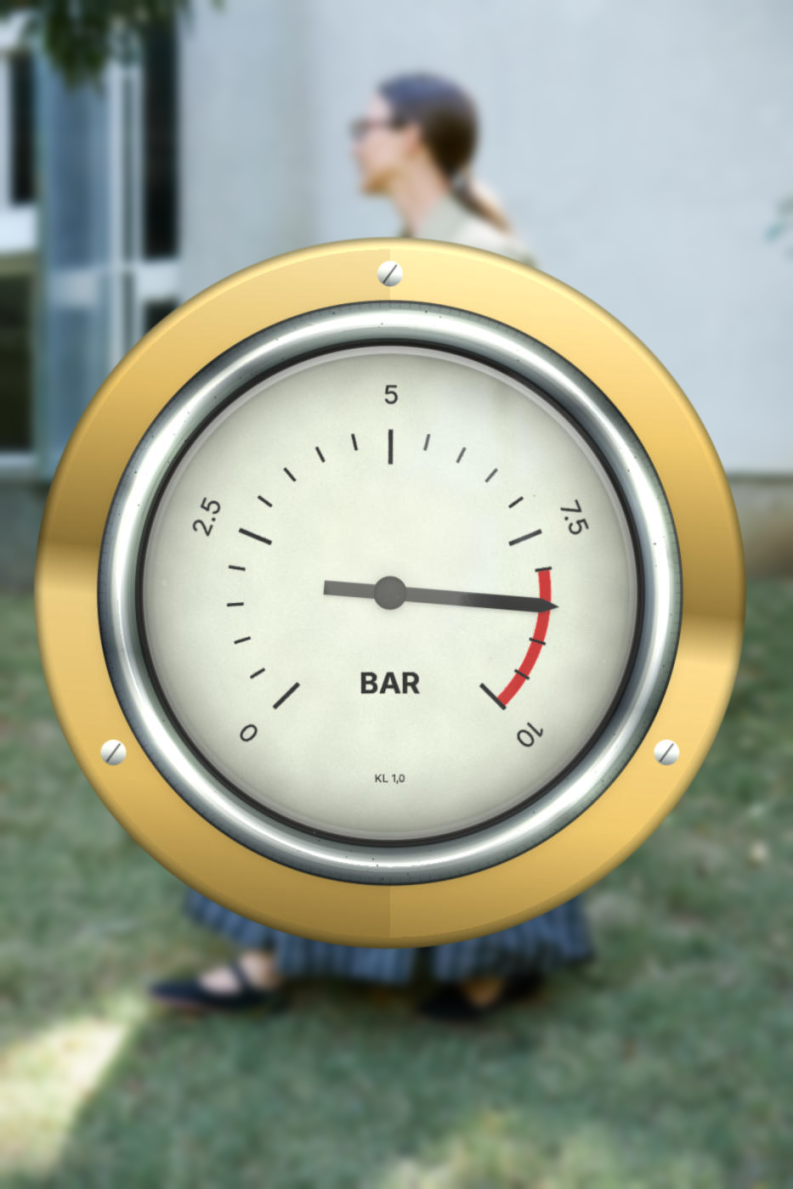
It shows 8.5 bar
